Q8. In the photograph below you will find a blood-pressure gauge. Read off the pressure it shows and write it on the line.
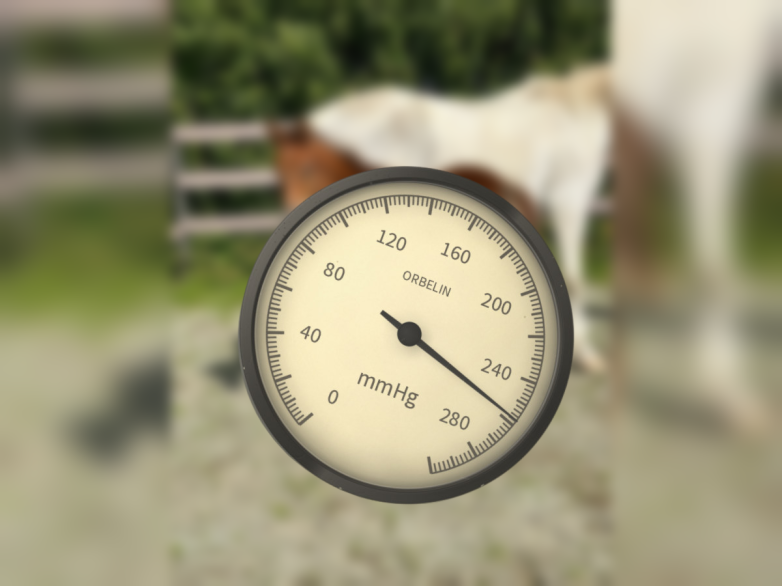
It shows 258 mmHg
